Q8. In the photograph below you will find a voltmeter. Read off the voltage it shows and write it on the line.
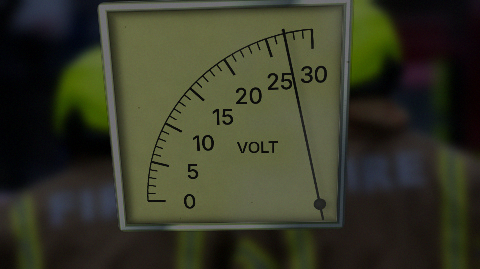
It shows 27 V
